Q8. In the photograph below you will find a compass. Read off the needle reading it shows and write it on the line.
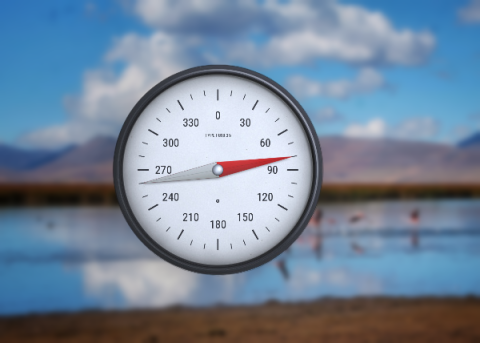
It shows 80 °
